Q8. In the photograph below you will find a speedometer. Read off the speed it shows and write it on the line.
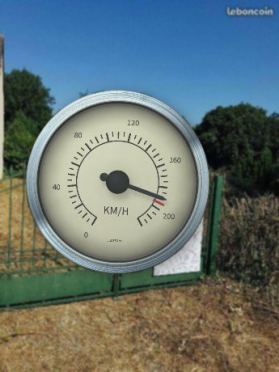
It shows 190 km/h
